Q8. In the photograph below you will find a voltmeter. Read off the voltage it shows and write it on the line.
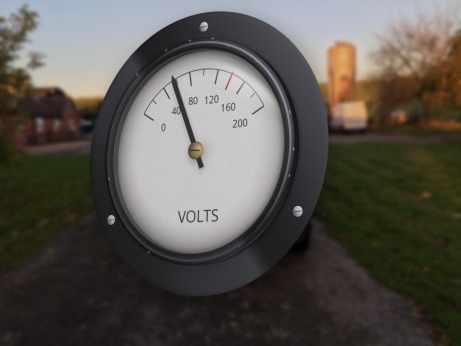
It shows 60 V
